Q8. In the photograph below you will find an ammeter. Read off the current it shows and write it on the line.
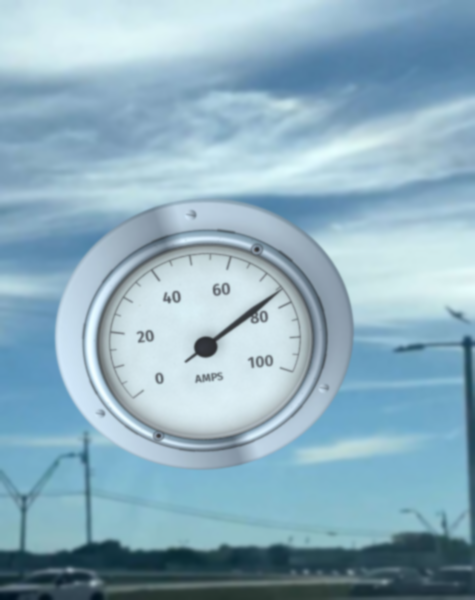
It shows 75 A
